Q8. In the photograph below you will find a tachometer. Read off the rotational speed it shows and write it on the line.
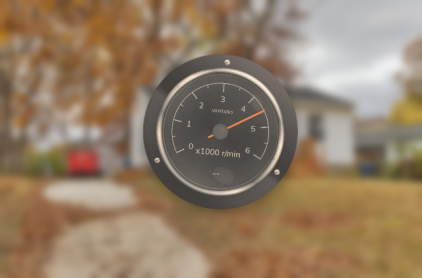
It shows 4500 rpm
